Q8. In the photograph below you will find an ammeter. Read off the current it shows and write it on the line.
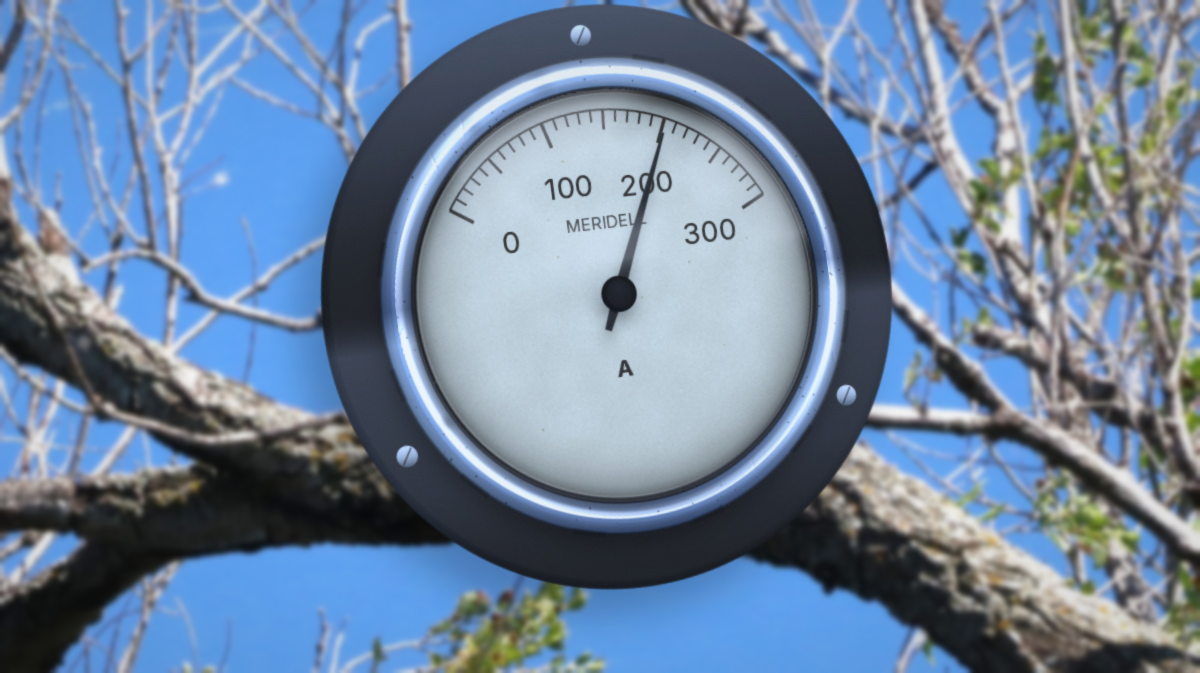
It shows 200 A
